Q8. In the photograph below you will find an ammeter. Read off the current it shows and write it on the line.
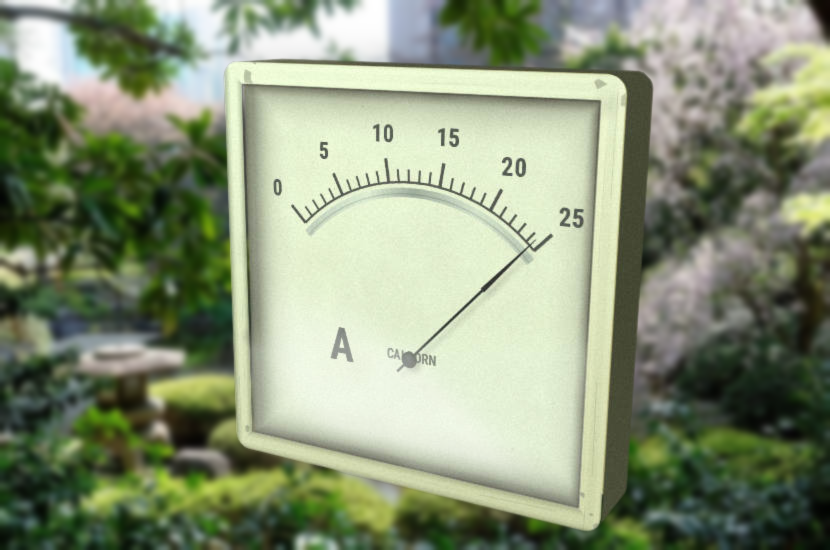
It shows 24.5 A
